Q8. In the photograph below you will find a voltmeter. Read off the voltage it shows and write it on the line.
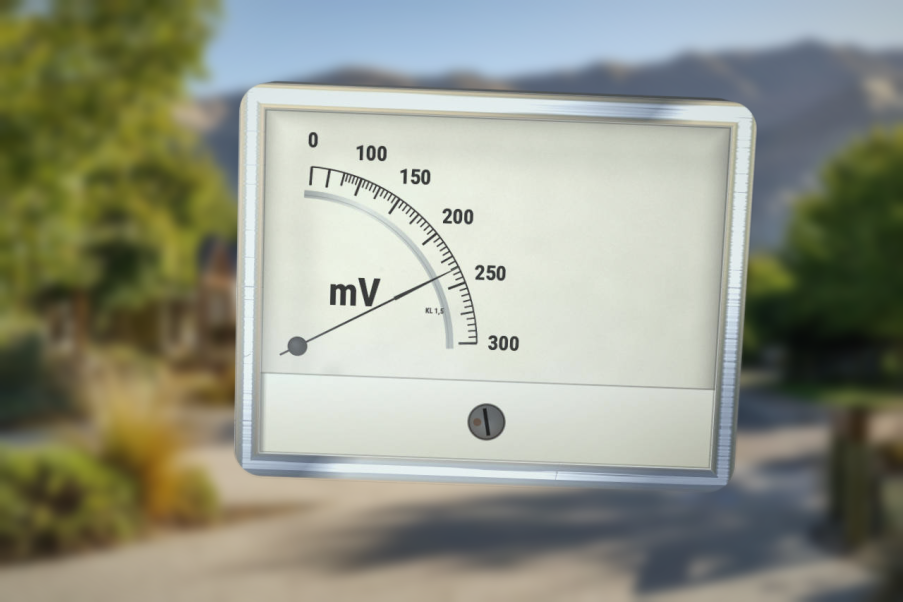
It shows 235 mV
